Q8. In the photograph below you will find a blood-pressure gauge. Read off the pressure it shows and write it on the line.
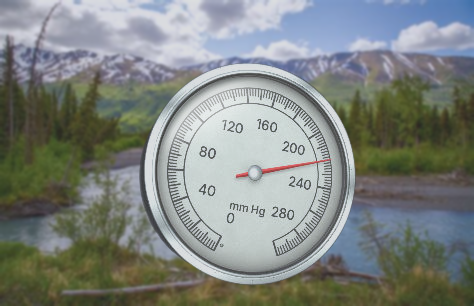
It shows 220 mmHg
